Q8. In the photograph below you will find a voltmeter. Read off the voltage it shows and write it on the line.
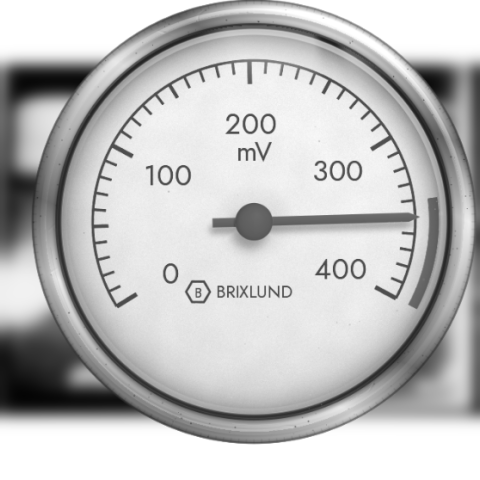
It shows 350 mV
